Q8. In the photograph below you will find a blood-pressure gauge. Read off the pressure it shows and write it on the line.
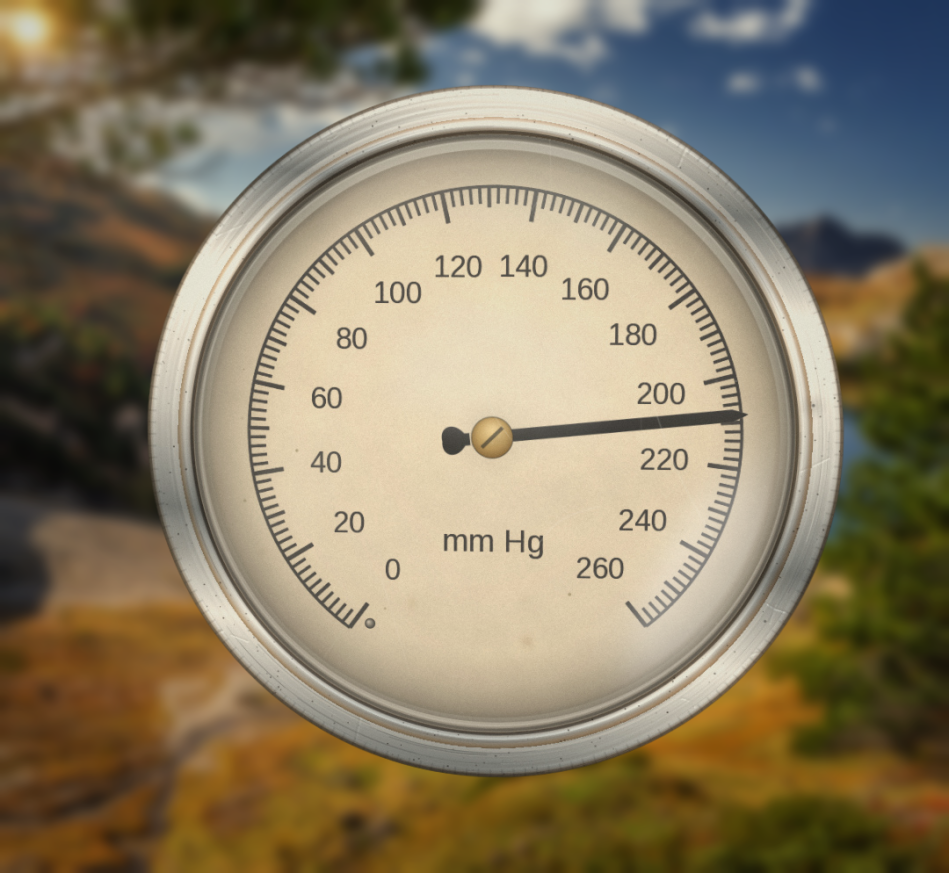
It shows 208 mmHg
